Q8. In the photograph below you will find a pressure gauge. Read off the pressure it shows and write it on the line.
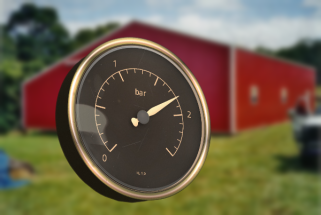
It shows 1.8 bar
